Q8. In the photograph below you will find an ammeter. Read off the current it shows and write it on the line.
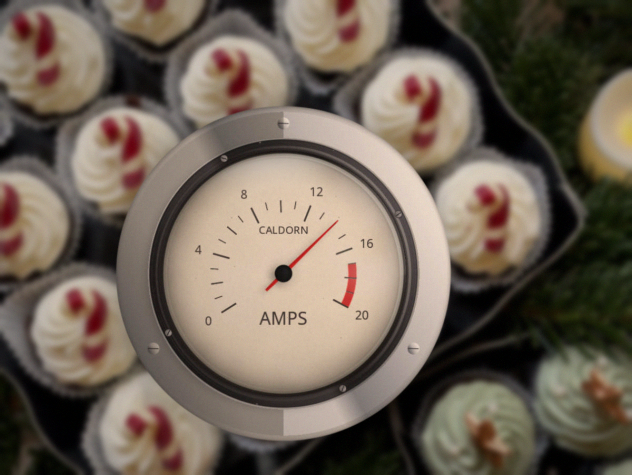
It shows 14 A
